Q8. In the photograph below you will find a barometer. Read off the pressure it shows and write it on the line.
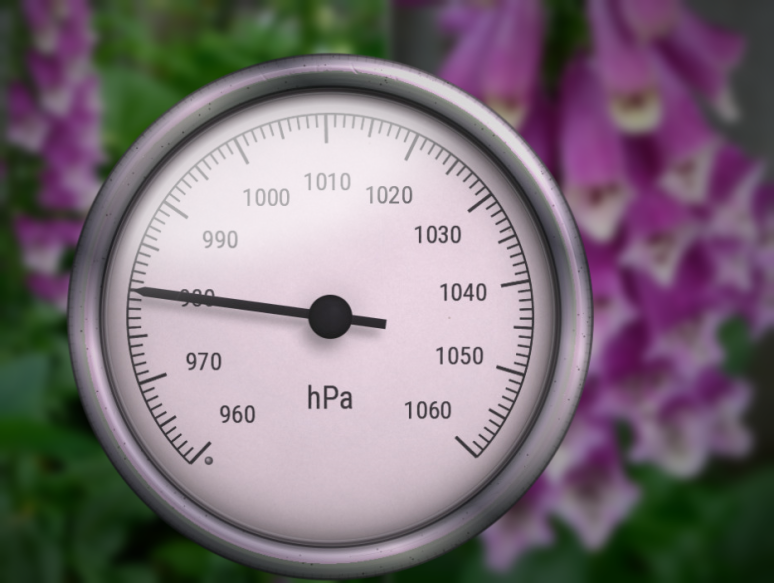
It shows 980 hPa
